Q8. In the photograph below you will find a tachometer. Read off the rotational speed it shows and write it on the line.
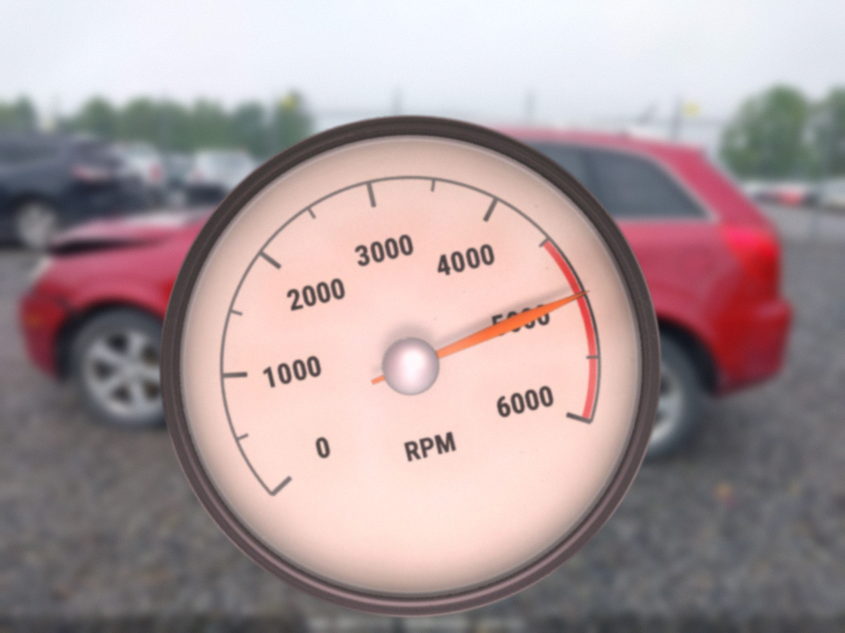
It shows 5000 rpm
